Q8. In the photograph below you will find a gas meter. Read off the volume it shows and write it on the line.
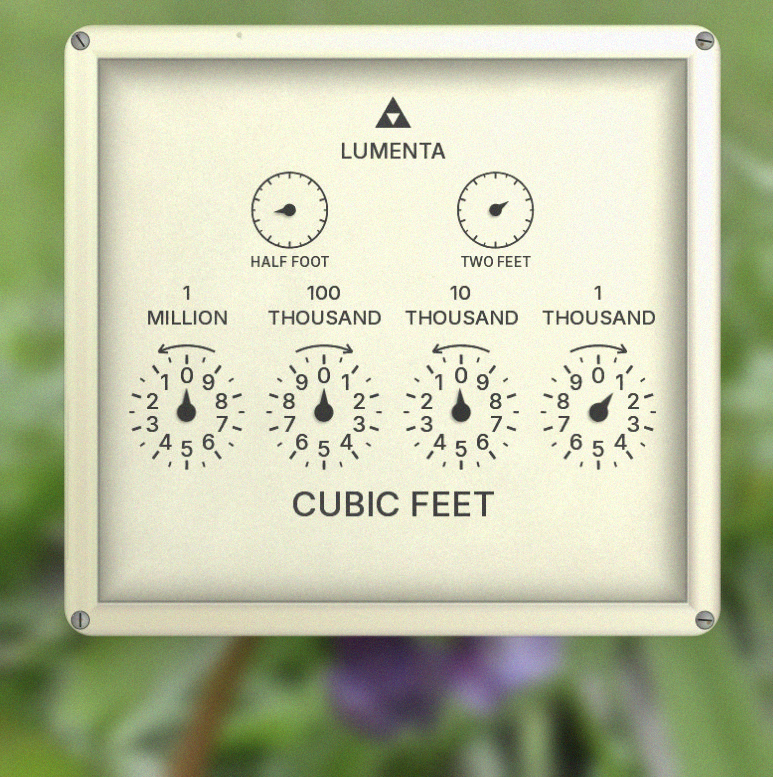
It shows 100 ft³
